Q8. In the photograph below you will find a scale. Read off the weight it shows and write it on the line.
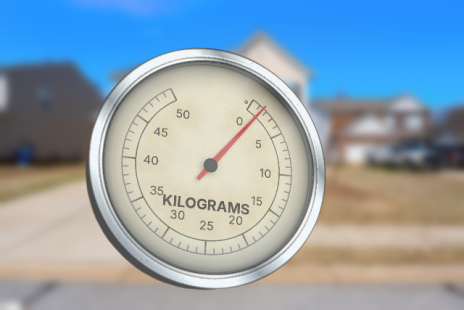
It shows 1.5 kg
